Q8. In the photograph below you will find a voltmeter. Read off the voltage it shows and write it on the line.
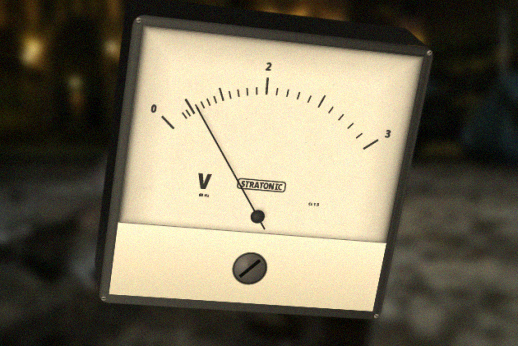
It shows 1.1 V
